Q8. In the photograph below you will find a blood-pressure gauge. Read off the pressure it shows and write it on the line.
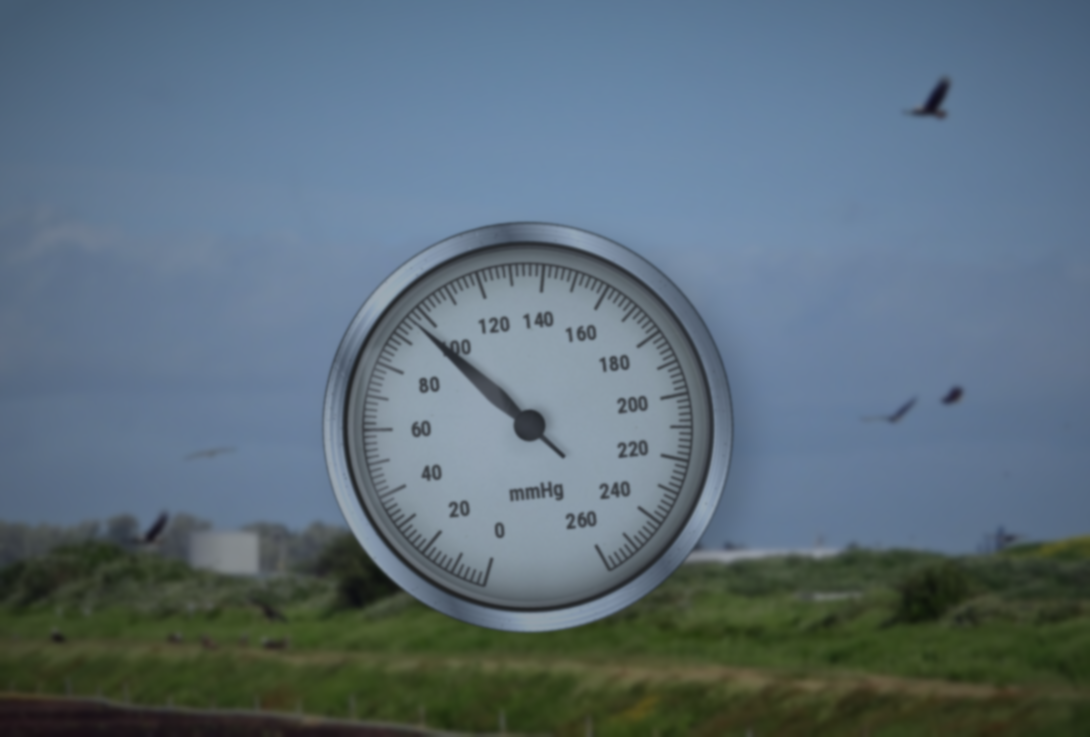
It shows 96 mmHg
